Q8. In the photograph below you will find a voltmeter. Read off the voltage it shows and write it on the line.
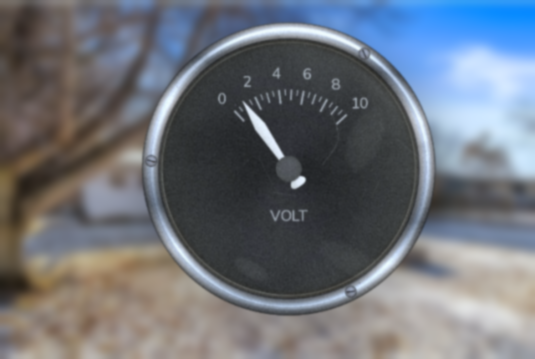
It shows 1 V
